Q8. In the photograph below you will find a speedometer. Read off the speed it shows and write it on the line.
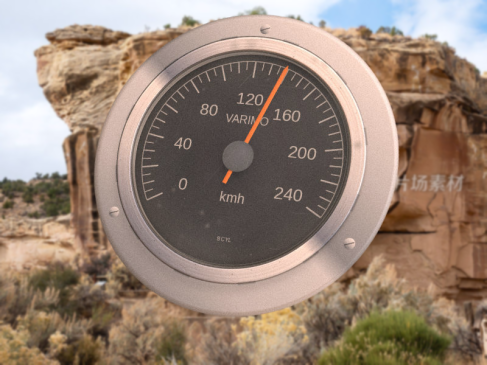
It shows 140 km/h
